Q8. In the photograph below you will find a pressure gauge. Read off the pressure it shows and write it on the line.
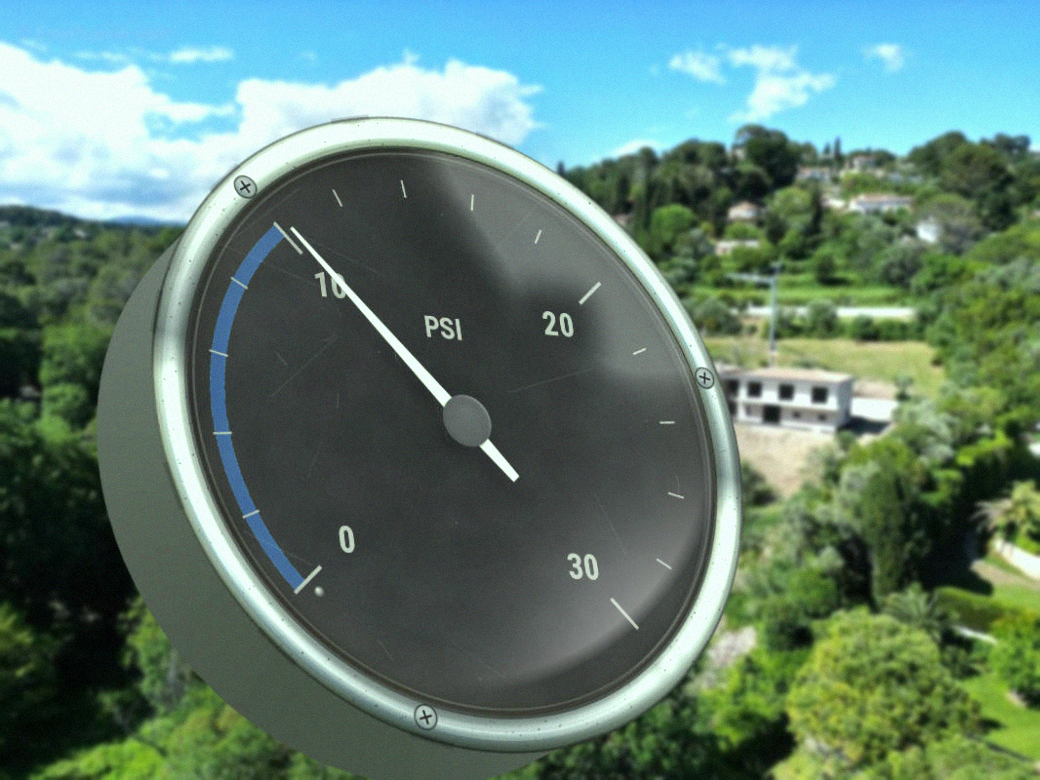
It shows 10 psi
